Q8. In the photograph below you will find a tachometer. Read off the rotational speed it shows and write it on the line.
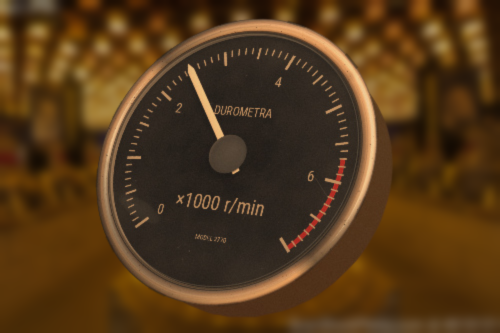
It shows 2500 rpm
